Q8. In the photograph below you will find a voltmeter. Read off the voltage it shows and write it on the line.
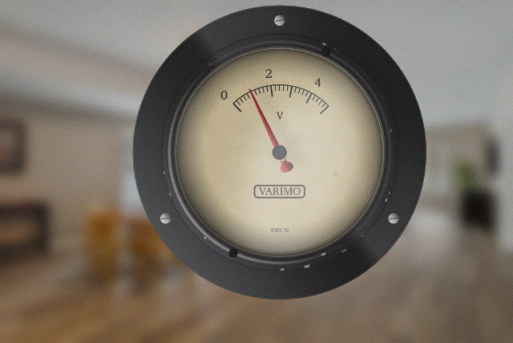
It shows 1 V
